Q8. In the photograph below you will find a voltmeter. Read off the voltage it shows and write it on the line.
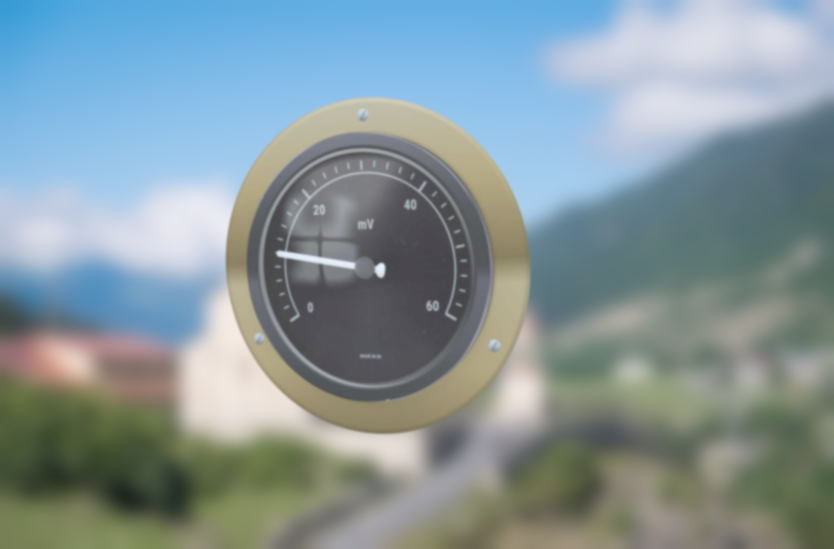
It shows 10 mV
